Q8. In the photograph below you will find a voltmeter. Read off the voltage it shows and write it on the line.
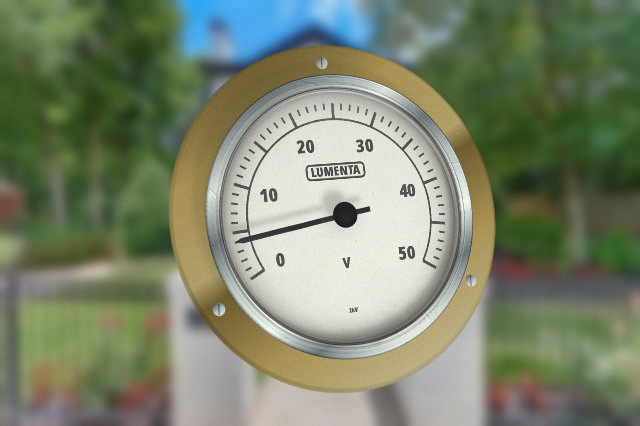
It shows 4 V
